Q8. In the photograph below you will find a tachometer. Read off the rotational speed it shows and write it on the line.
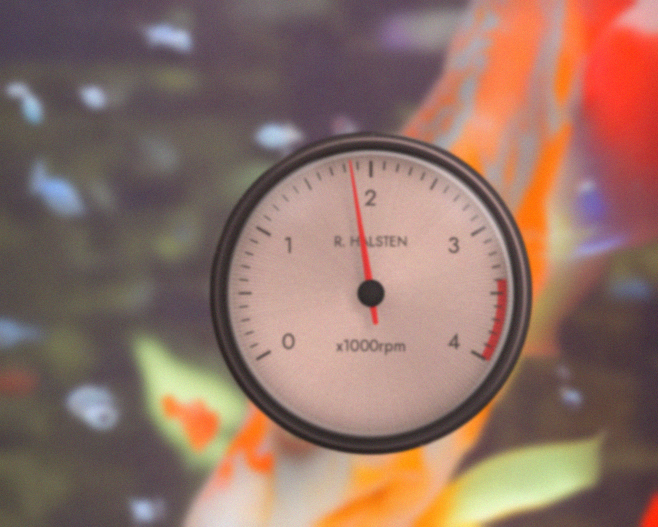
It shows 1850 rpm
